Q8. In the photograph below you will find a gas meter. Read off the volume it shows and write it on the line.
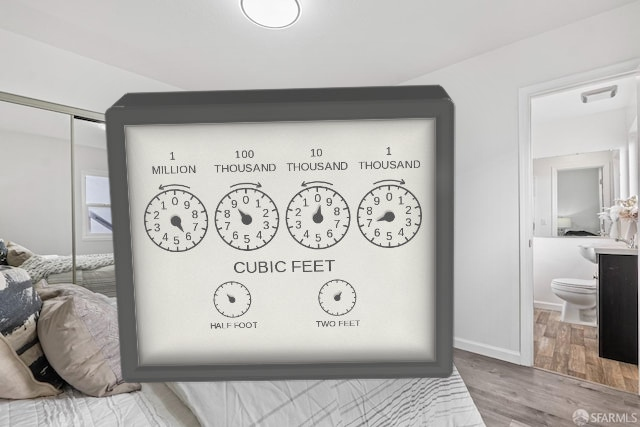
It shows 589700 ft³
